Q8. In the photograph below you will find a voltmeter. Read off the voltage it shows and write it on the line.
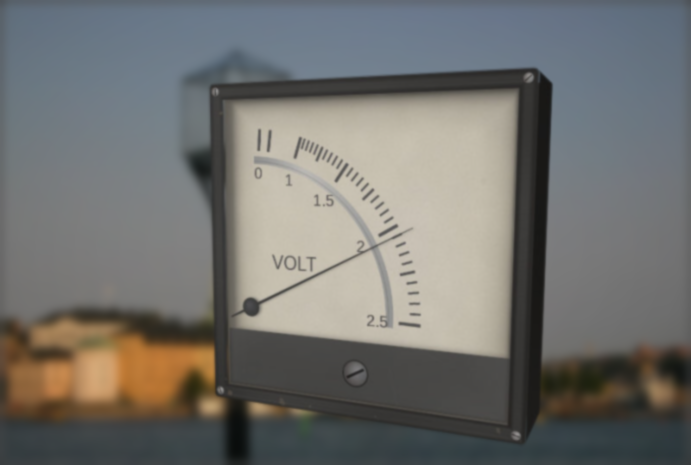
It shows 2.05 V
